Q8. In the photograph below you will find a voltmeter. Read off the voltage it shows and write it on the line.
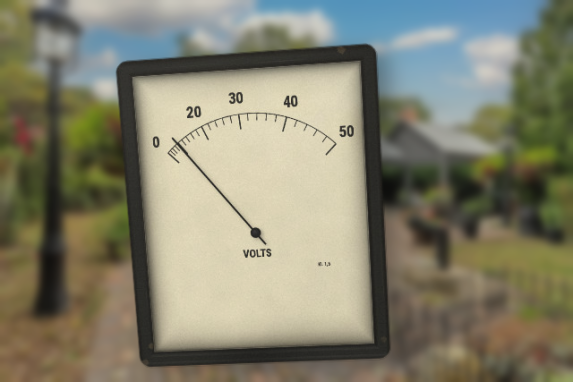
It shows 10 V
